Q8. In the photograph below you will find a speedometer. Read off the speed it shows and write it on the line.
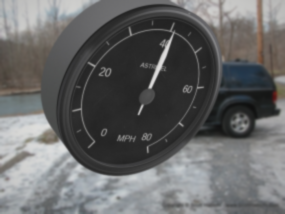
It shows 40 mph
